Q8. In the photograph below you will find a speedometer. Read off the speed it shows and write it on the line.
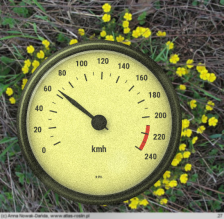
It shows 65 km/h
